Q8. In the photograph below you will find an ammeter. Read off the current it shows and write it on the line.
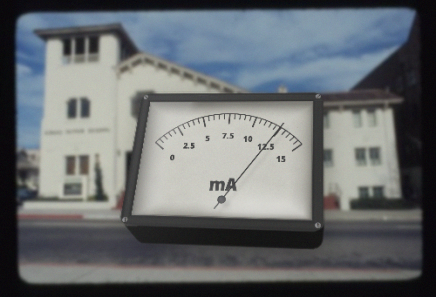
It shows 12.5 mA
